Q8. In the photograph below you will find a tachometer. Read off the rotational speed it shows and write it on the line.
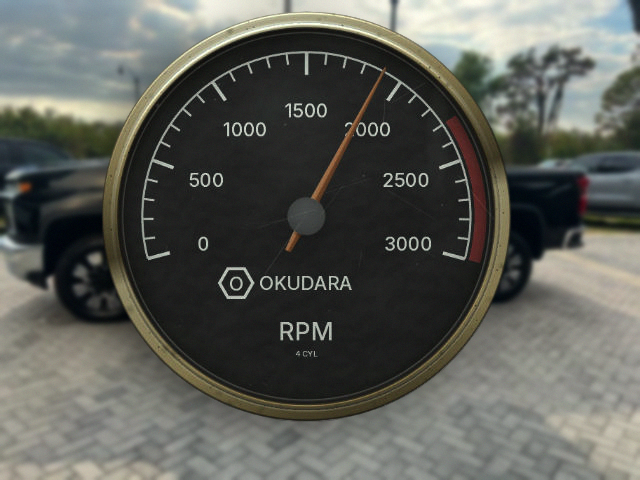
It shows 1900 rpm
